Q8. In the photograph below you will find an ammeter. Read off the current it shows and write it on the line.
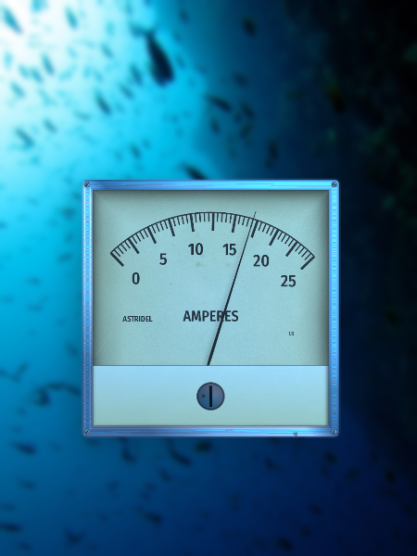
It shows 17 A
